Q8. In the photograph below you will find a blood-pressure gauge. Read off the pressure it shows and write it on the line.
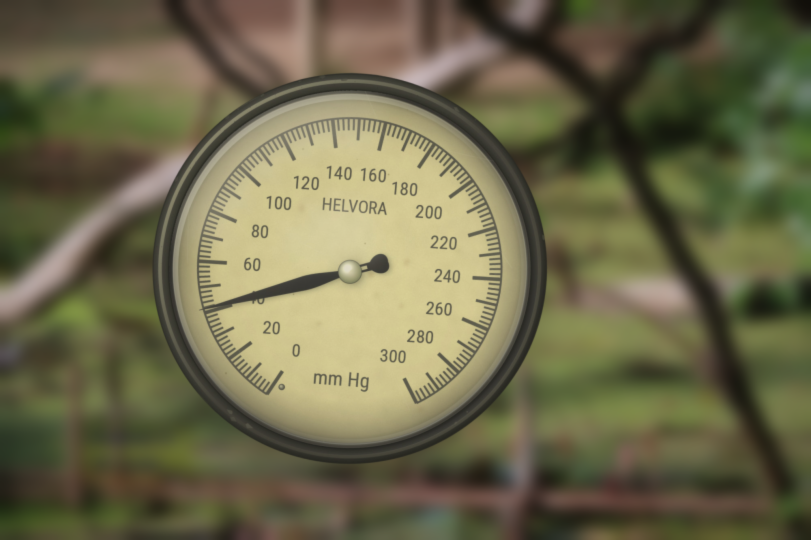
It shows 42 mmHg
